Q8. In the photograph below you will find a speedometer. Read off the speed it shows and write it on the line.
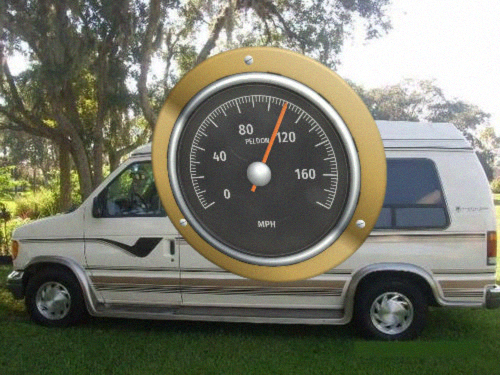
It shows 110 mph
